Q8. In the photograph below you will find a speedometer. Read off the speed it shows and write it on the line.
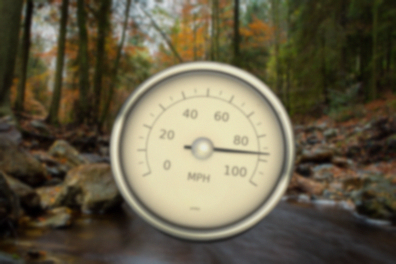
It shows 87.5 mph
